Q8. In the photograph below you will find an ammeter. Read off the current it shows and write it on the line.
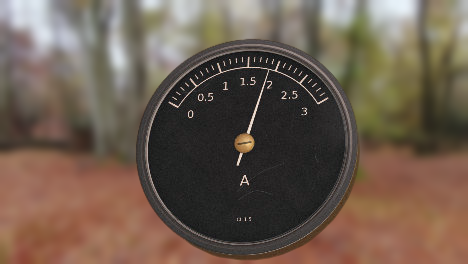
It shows 1.9 A
